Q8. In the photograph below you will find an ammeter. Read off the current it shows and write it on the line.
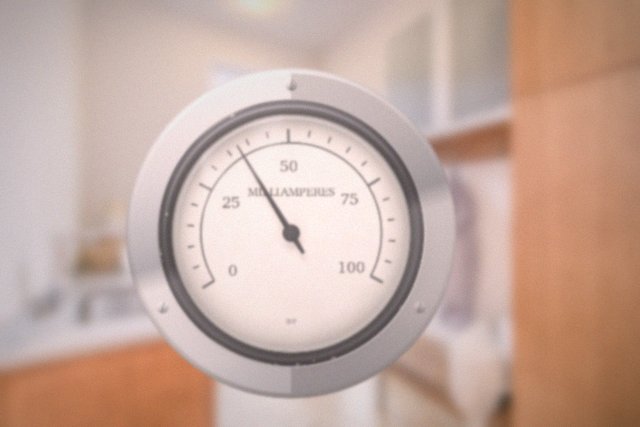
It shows 37.5 mA
